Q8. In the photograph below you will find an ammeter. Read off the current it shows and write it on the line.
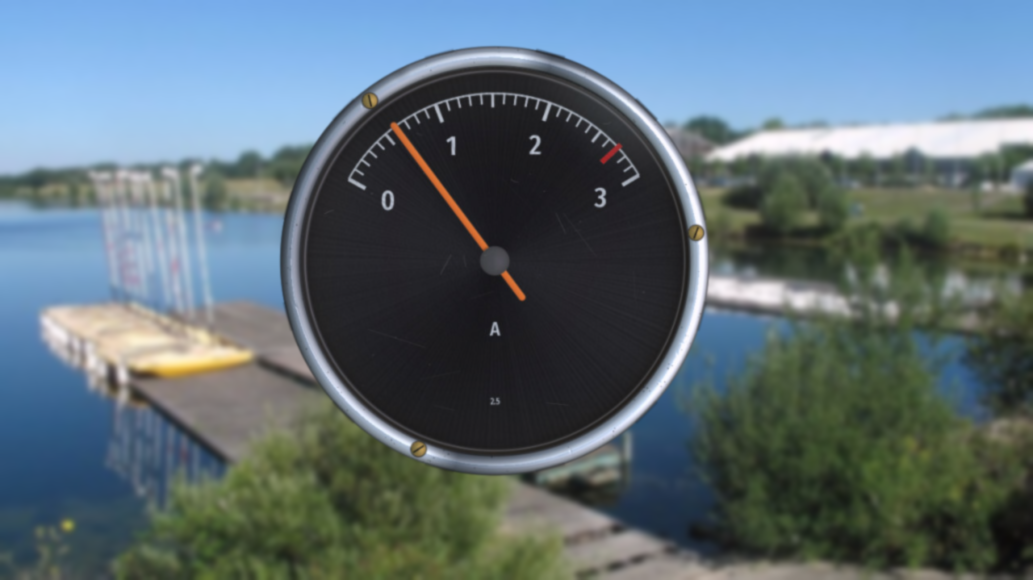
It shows 0.6 A
